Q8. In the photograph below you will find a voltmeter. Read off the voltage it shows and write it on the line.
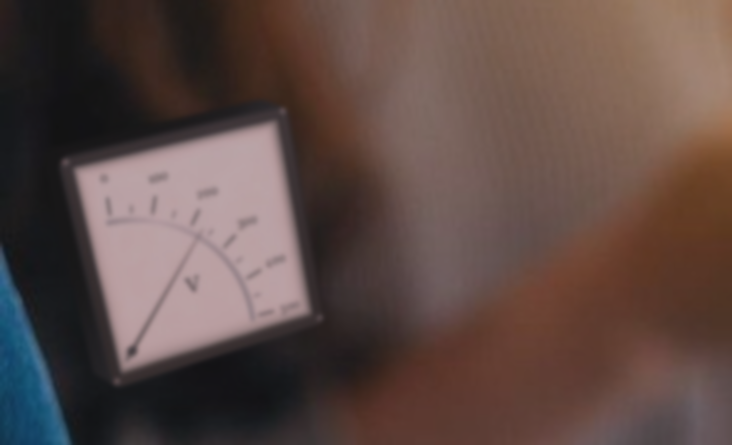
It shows 225 V
